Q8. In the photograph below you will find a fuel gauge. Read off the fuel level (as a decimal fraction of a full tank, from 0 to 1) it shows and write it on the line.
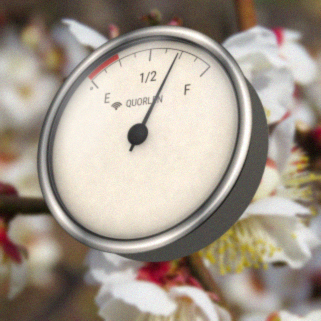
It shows 0.75
